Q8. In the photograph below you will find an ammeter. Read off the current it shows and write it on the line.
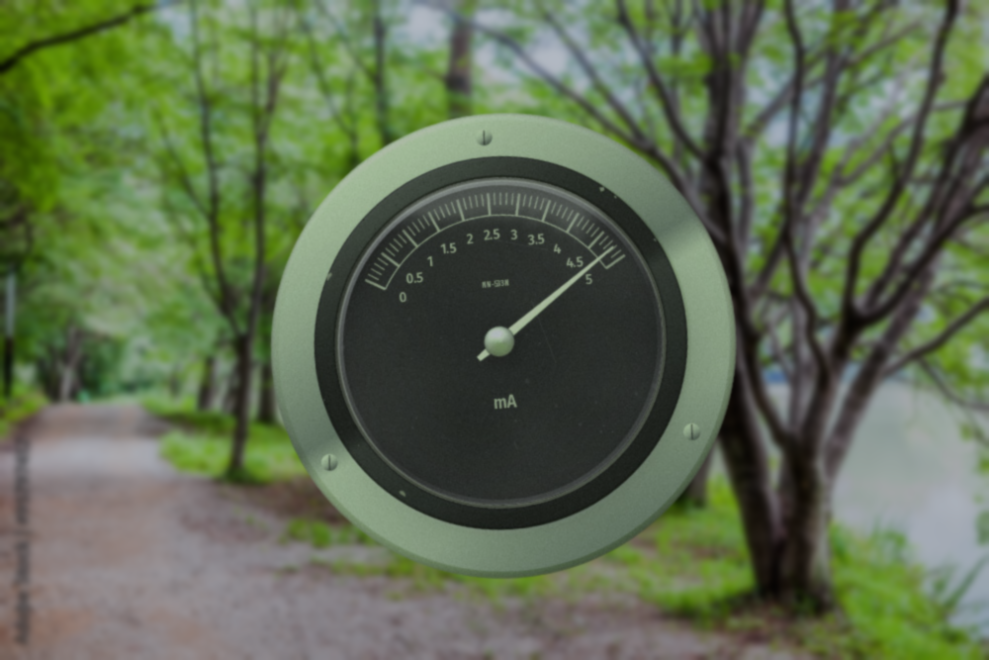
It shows 4.8 mA
